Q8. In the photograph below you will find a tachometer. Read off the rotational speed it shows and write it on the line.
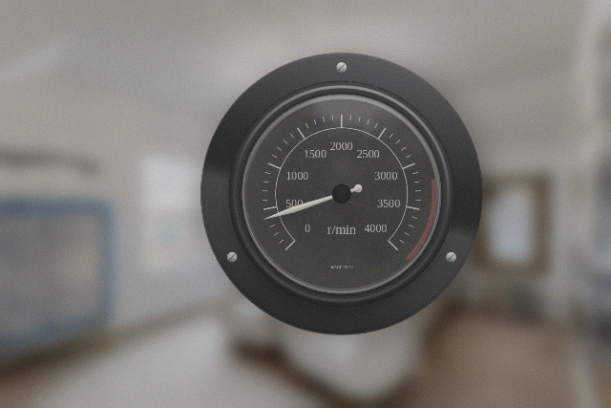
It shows 400 rpm
